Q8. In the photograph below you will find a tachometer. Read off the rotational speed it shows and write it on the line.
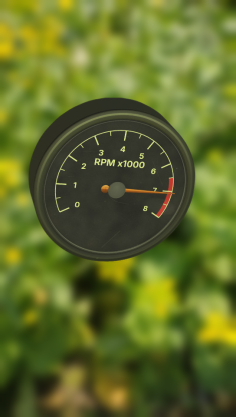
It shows 7000 rpm
